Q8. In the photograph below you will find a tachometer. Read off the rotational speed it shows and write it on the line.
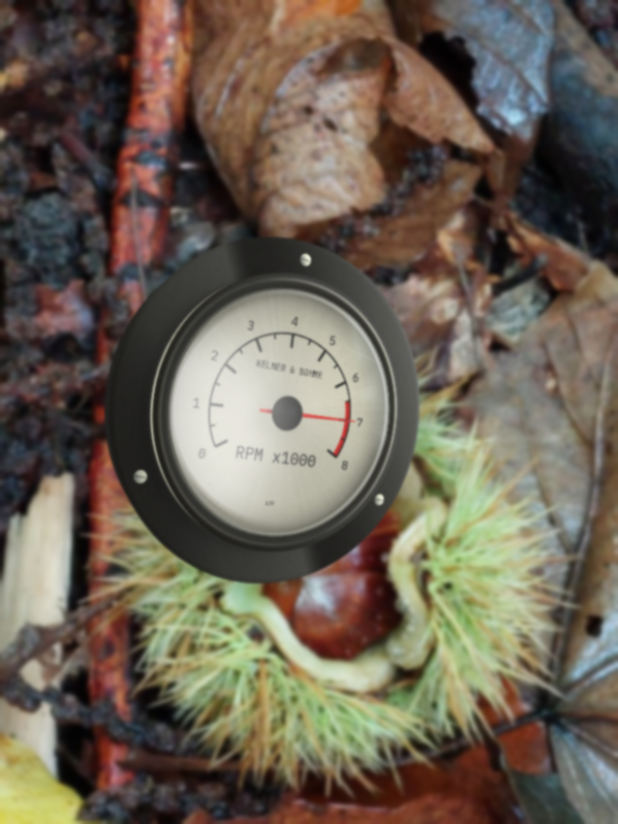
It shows 7000 rpm
